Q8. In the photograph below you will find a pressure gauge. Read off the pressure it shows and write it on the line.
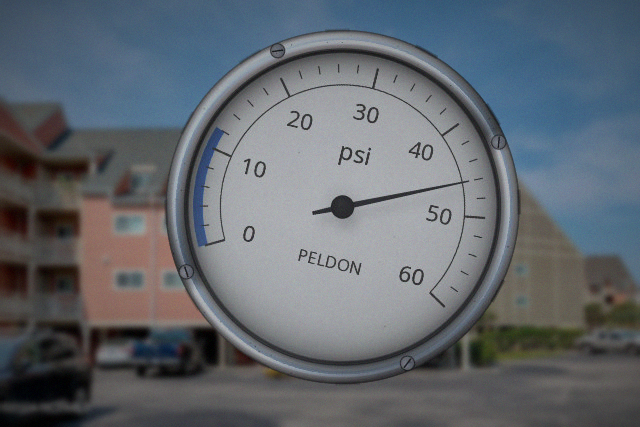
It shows 46 psi
